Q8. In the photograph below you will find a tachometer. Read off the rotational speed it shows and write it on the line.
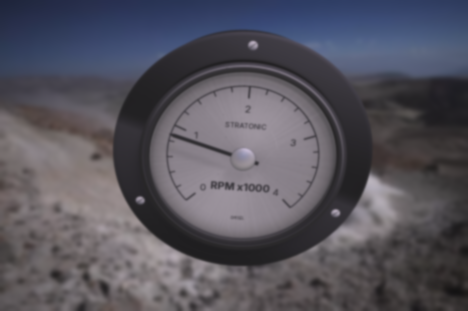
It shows 900 rpm
